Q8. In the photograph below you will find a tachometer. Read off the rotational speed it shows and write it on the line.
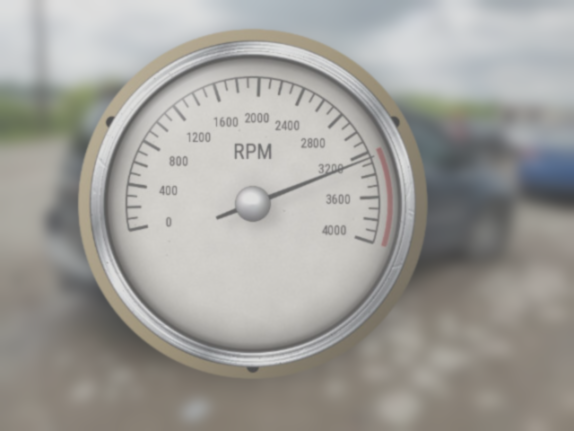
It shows 3250 rpm
